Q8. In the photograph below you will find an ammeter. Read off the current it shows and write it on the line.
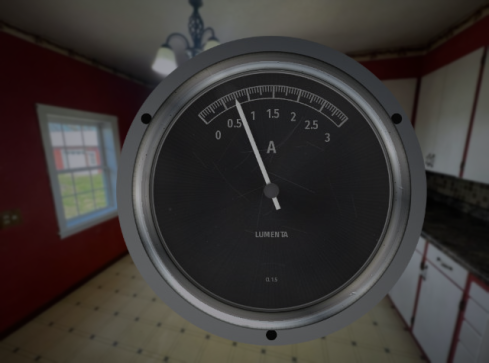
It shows 0.75 A
